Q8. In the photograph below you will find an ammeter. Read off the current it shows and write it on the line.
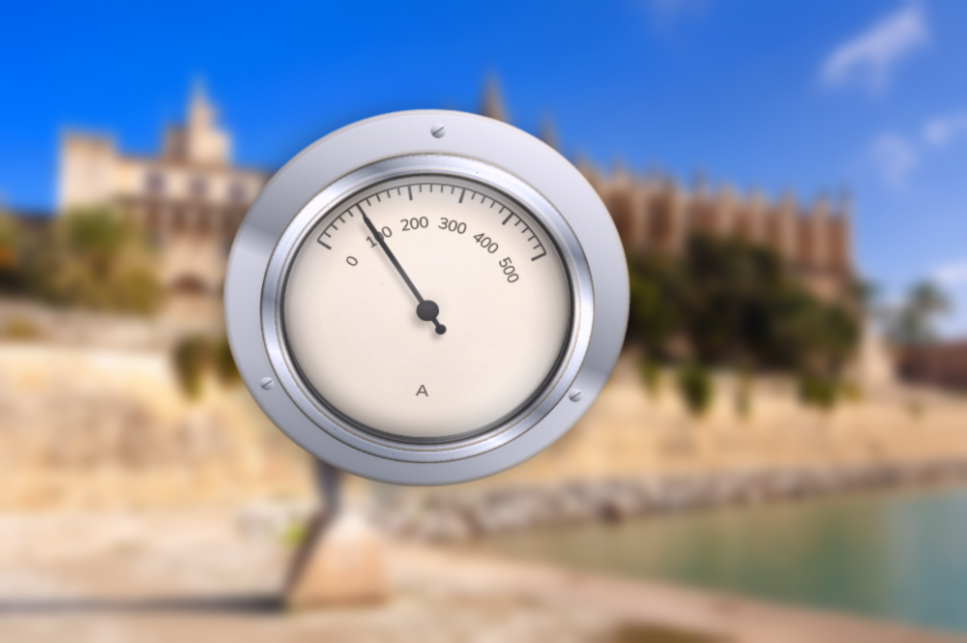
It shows 100 A
